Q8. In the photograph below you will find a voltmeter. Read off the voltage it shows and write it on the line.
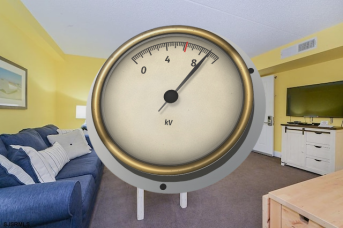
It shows 9 kV
